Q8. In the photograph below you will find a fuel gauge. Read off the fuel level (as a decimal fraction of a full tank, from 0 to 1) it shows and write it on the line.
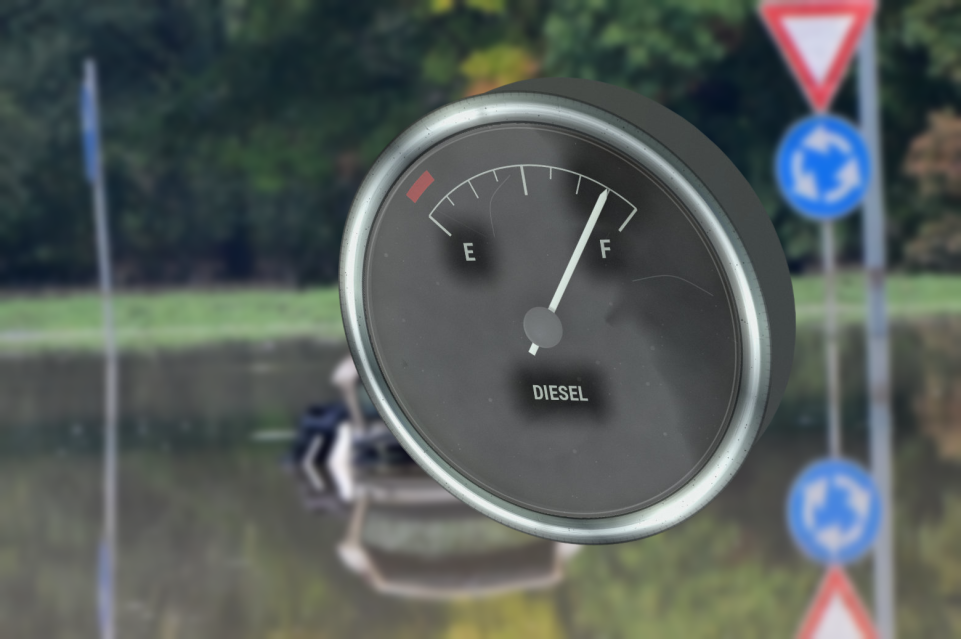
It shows 0.875
